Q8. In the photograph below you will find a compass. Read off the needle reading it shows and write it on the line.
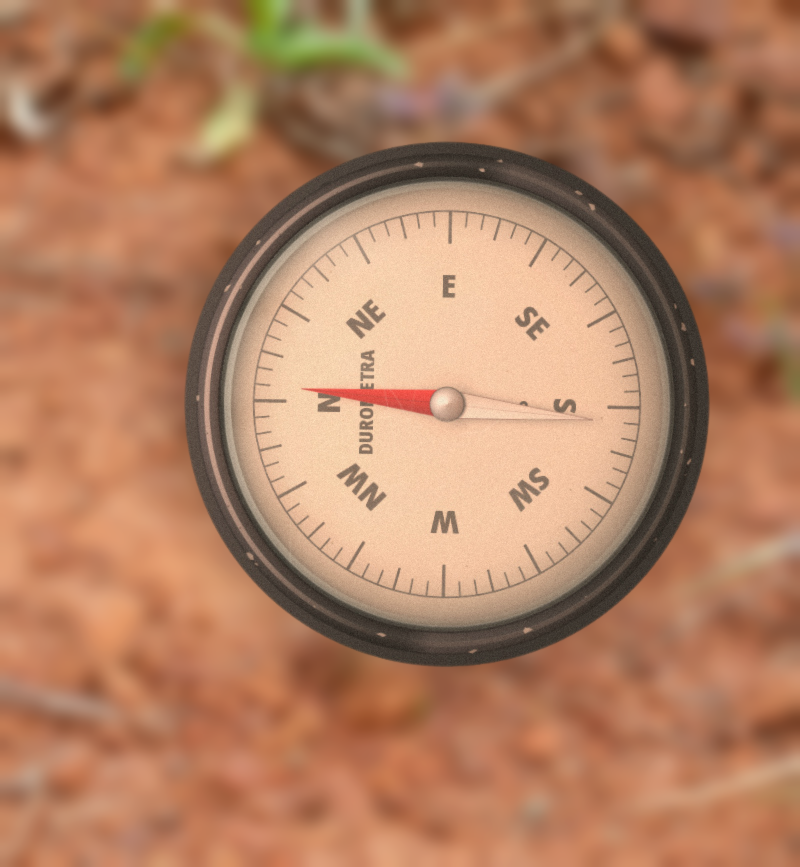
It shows 5 °
